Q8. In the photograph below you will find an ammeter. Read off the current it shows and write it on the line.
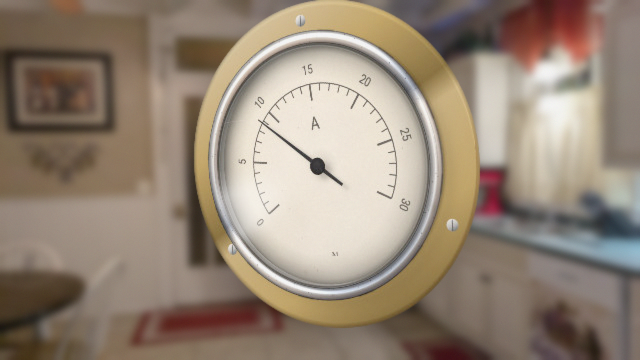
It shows 9 A
